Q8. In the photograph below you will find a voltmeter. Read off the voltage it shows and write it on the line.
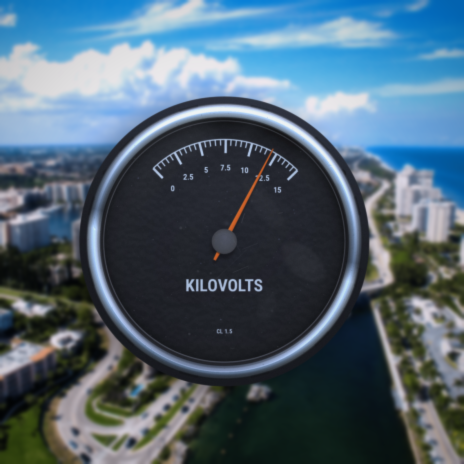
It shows 12 kV
